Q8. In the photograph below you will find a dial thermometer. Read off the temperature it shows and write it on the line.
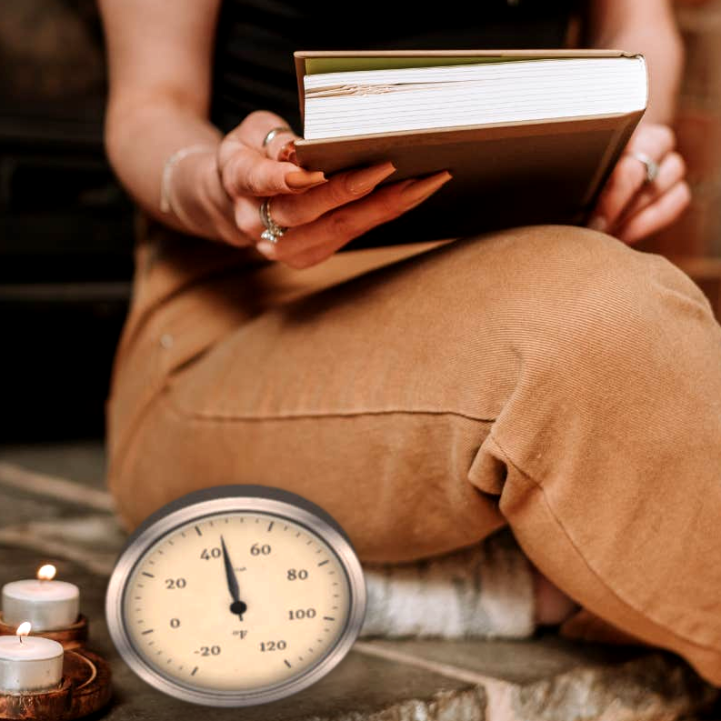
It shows 46 °F
